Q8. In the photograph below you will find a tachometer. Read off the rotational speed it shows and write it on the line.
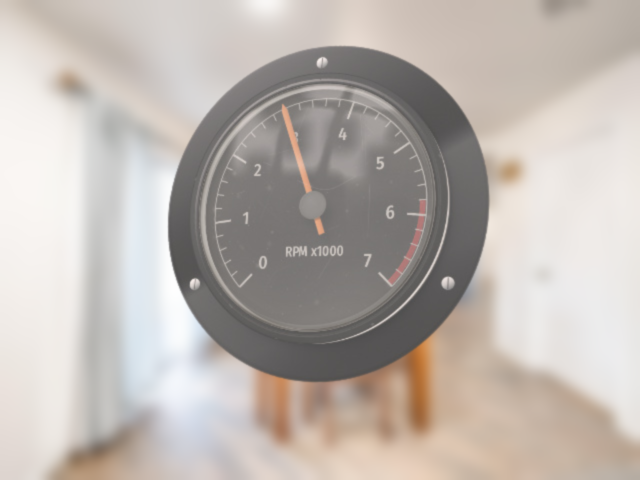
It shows 3000 rpm
